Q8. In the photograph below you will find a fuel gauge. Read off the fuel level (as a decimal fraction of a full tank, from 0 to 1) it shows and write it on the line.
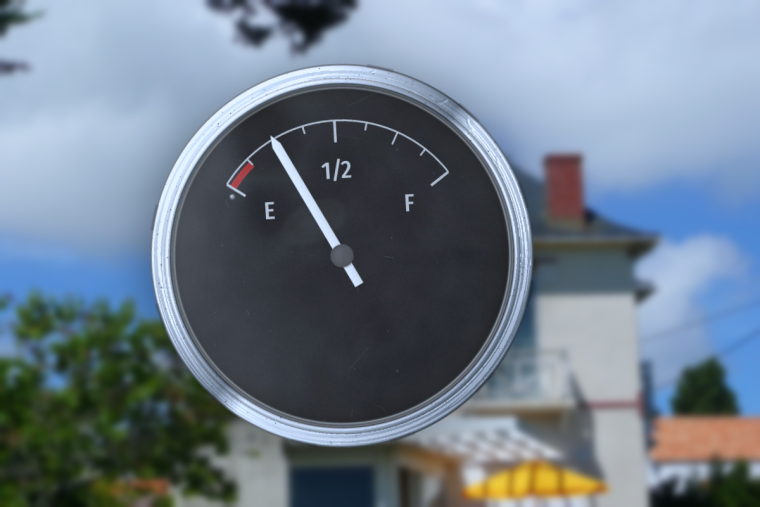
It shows 0.25
